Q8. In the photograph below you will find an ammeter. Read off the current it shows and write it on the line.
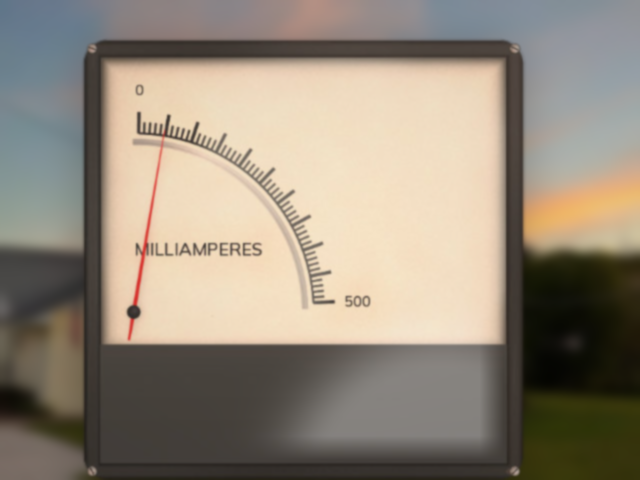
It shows 50 mA
